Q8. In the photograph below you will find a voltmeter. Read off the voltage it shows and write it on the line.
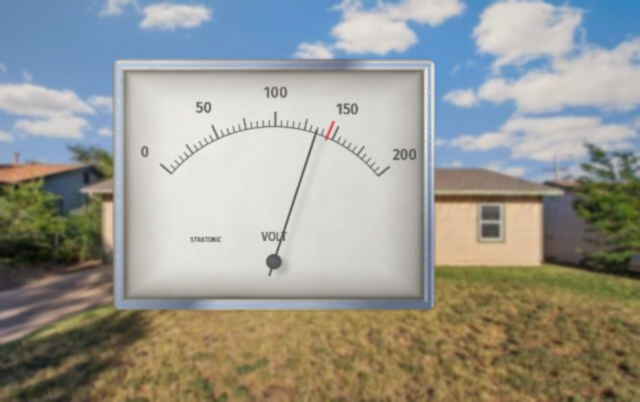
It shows 135 V
